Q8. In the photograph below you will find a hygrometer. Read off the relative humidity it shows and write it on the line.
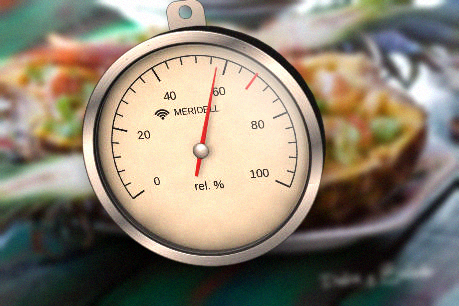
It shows 58 %
